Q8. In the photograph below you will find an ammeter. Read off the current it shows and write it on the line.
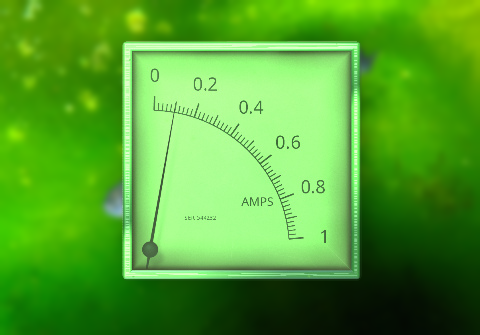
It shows 0.1 A
